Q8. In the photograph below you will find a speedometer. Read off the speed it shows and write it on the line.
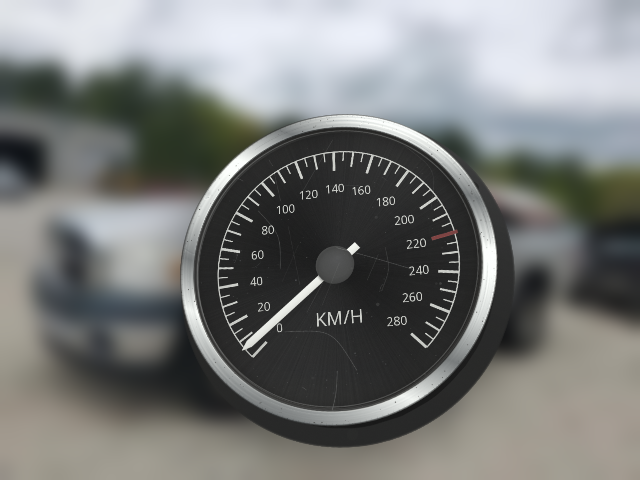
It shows 5 km/h
